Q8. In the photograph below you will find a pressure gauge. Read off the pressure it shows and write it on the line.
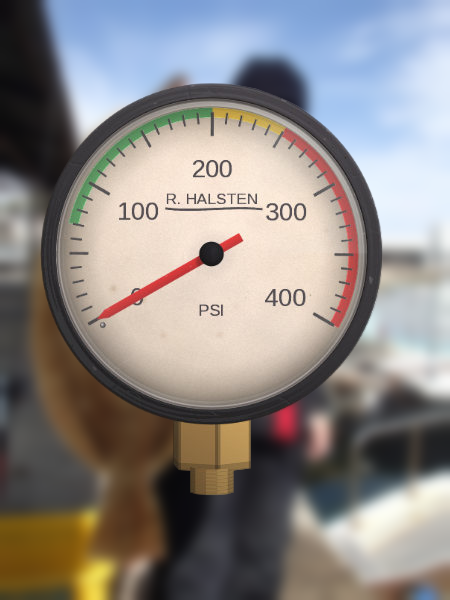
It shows 0 psi
